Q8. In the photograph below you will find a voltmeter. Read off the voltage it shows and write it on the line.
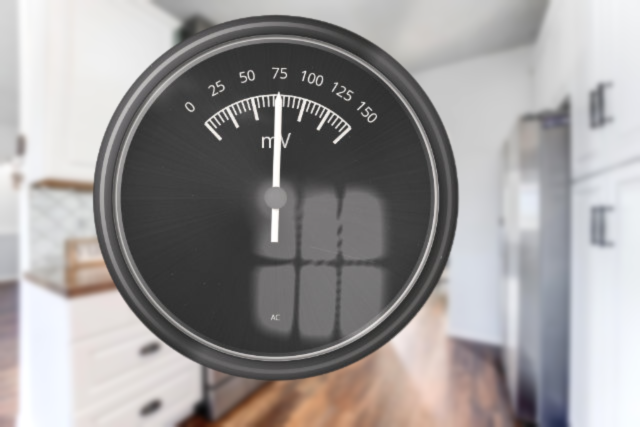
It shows 75 mV
